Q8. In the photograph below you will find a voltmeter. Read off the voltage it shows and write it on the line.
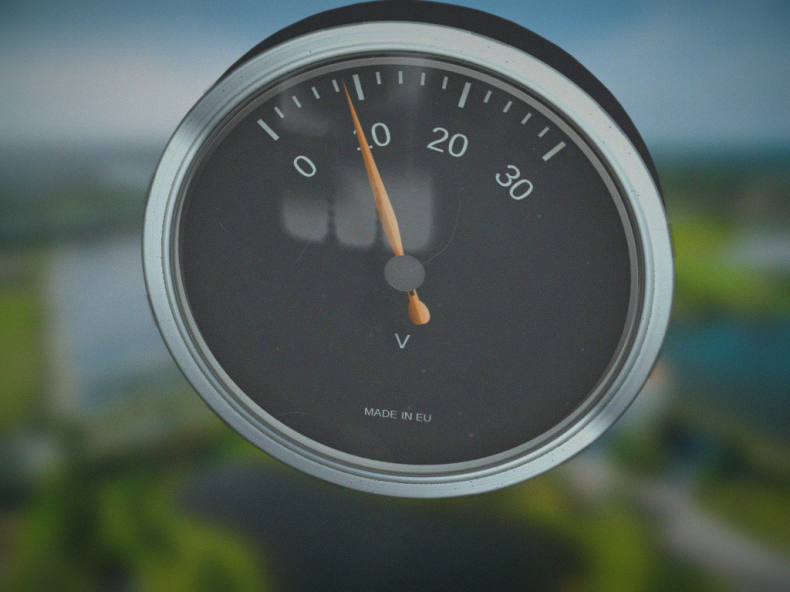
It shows 9 V
